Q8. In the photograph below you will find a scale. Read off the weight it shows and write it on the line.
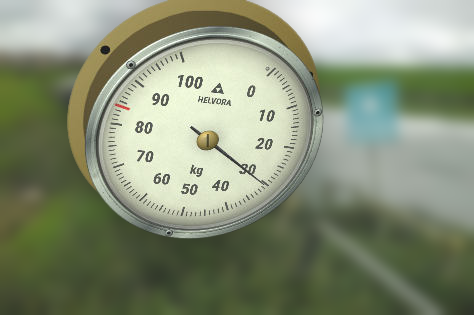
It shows 30 kg
